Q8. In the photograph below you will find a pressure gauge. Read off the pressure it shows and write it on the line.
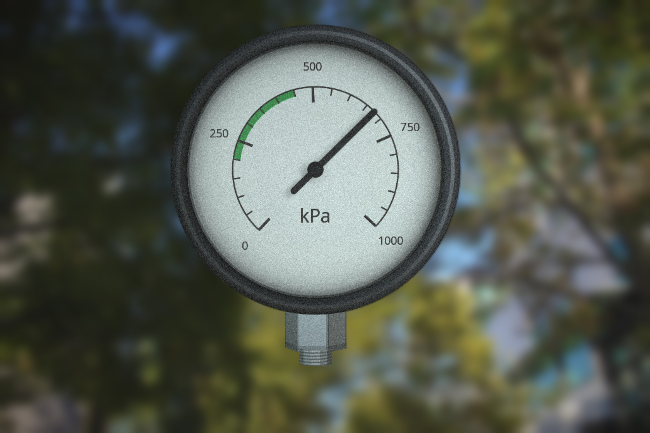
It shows 675 kPa
